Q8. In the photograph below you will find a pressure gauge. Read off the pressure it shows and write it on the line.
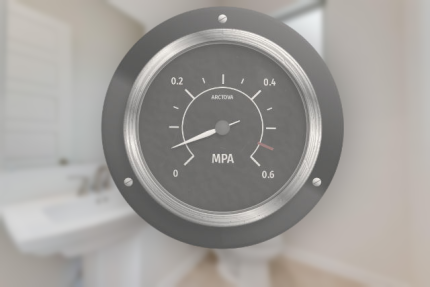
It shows 0.05 MPa
